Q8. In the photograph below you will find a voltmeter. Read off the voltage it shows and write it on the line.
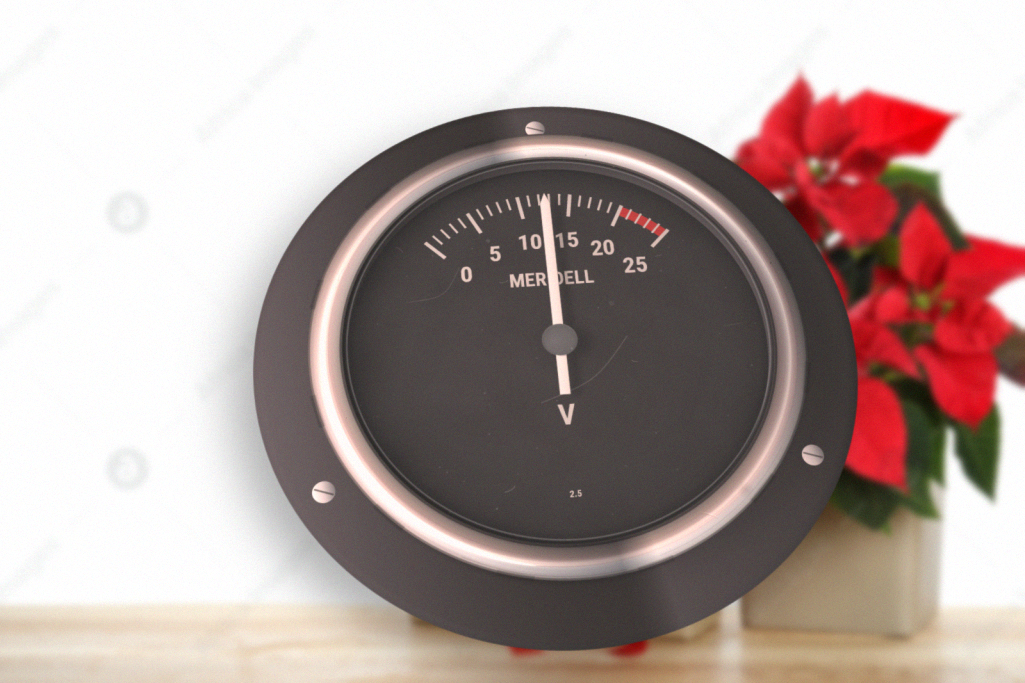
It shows 12.5 V
